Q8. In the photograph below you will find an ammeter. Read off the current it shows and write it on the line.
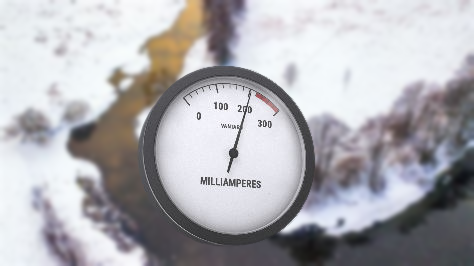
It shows 200 mA
